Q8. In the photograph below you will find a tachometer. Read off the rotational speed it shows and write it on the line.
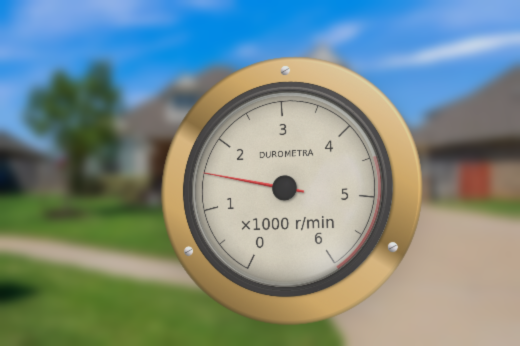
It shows 1500 rpm
